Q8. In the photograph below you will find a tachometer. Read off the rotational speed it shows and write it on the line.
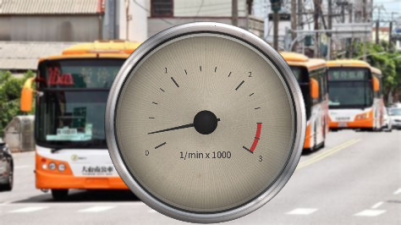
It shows 200 rpm
